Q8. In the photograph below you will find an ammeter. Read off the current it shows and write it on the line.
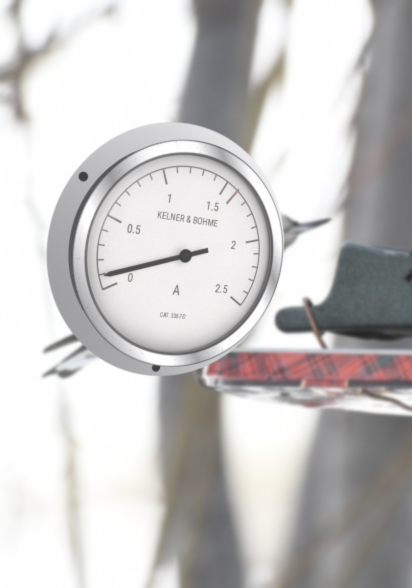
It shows 0.1 A
